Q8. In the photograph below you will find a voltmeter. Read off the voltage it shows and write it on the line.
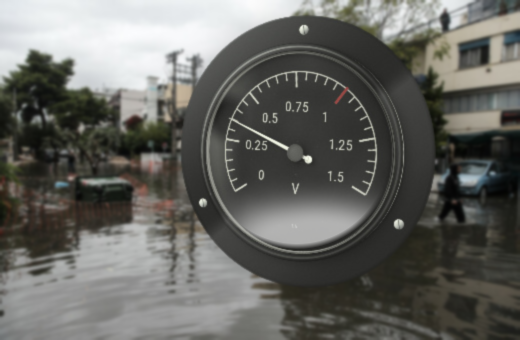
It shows 0.35 V
